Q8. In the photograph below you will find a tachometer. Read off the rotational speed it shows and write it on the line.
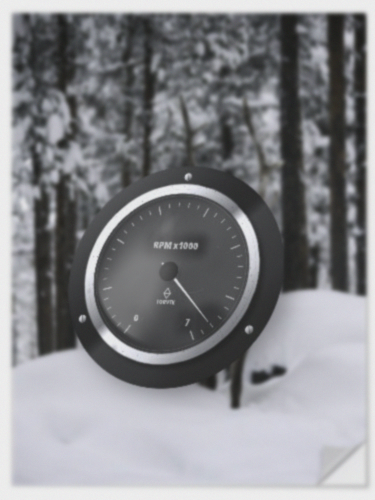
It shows 6600 rpm
